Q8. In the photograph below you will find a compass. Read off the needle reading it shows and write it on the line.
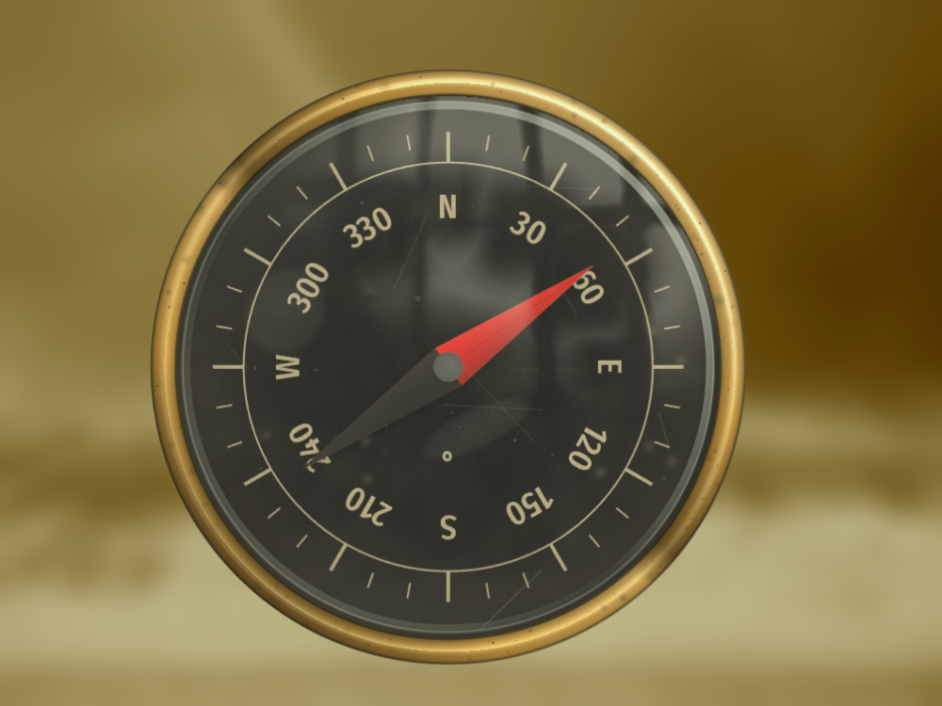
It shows 55 °
